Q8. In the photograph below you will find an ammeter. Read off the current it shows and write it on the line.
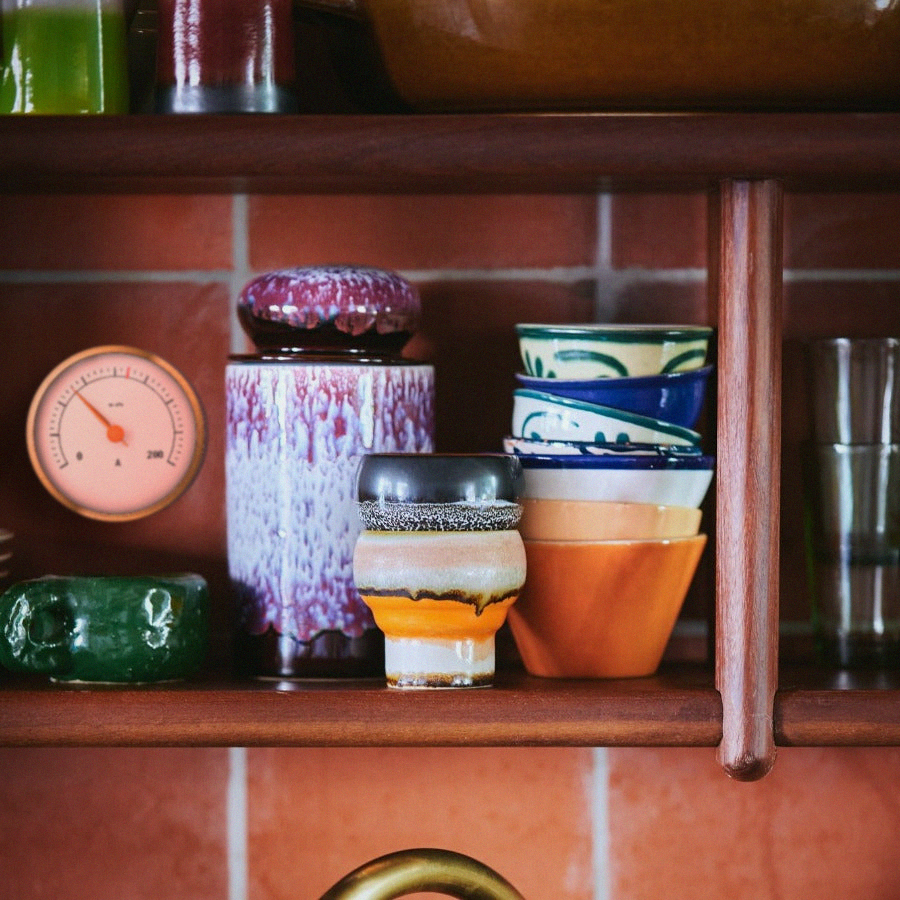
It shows 65 A
